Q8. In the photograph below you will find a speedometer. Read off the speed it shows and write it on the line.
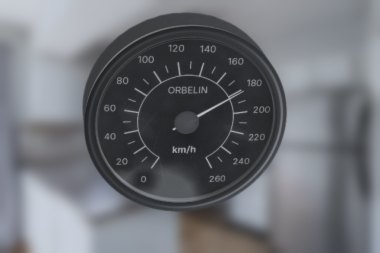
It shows 180 km/h
